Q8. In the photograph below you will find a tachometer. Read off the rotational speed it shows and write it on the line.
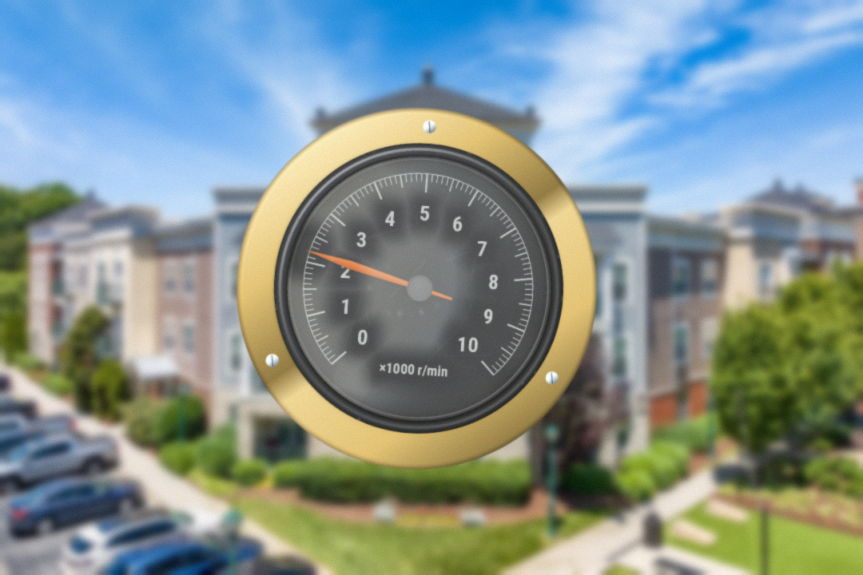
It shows 2200 rpm
